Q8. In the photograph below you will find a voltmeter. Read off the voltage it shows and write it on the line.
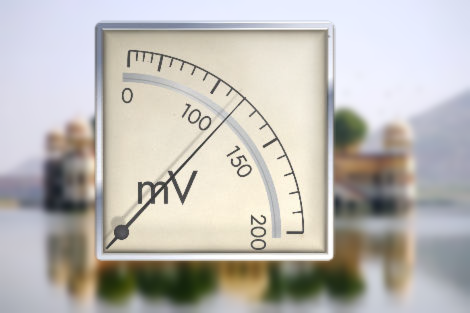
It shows 120 mV
